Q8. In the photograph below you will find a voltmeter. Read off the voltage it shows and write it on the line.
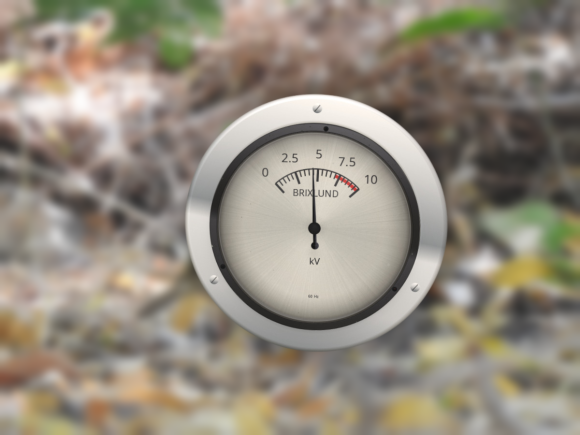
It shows 4.5 kV
